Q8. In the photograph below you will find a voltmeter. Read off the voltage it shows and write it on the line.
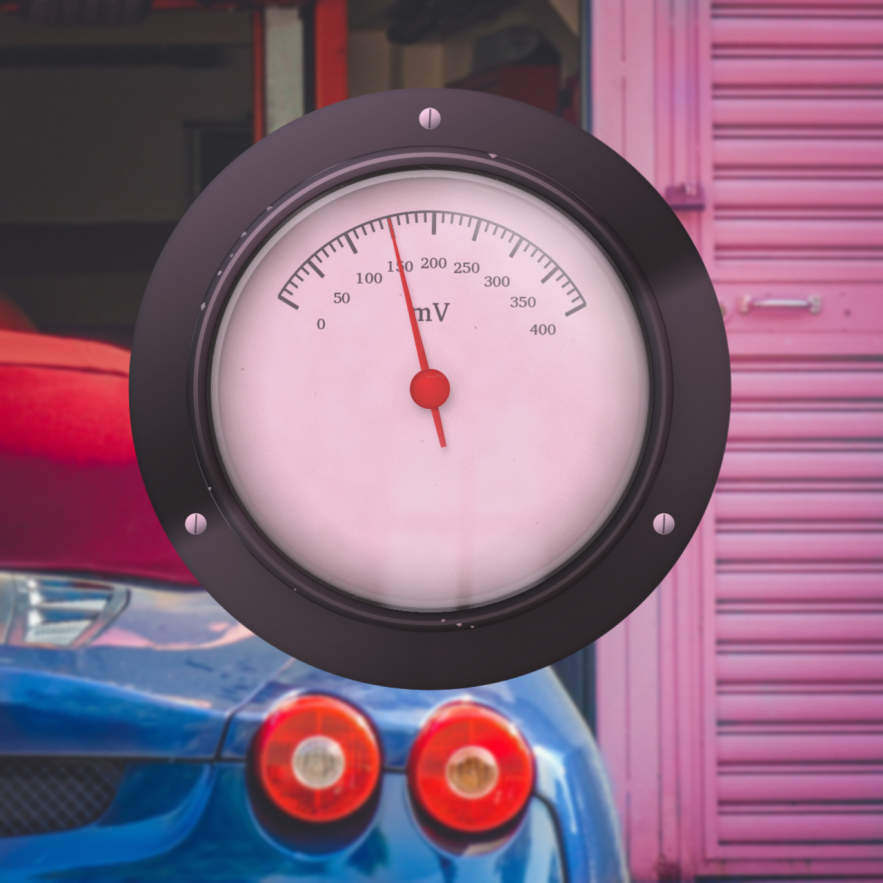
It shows 150 mV
